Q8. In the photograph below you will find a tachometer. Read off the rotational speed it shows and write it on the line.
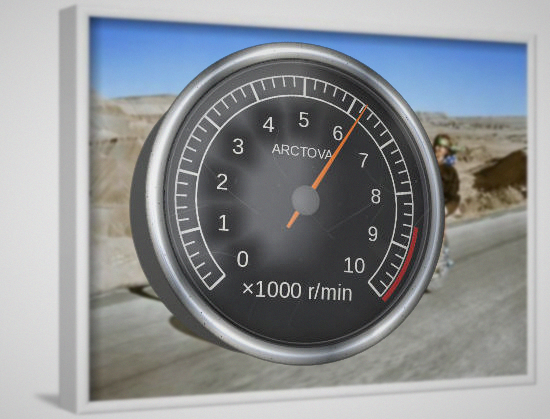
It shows 6200 rpm
